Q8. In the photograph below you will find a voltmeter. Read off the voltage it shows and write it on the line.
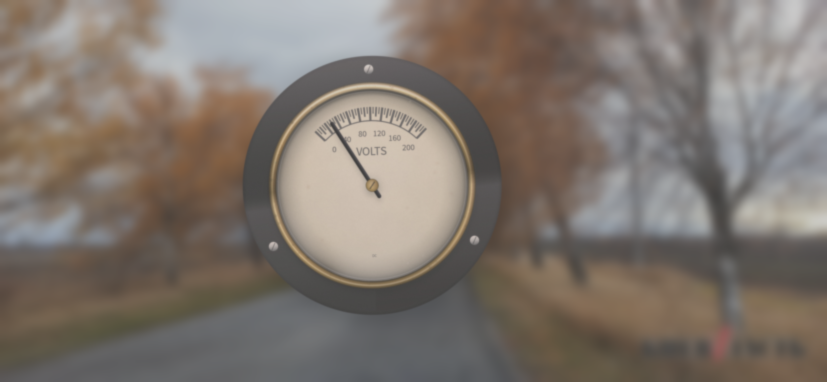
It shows 30 V
